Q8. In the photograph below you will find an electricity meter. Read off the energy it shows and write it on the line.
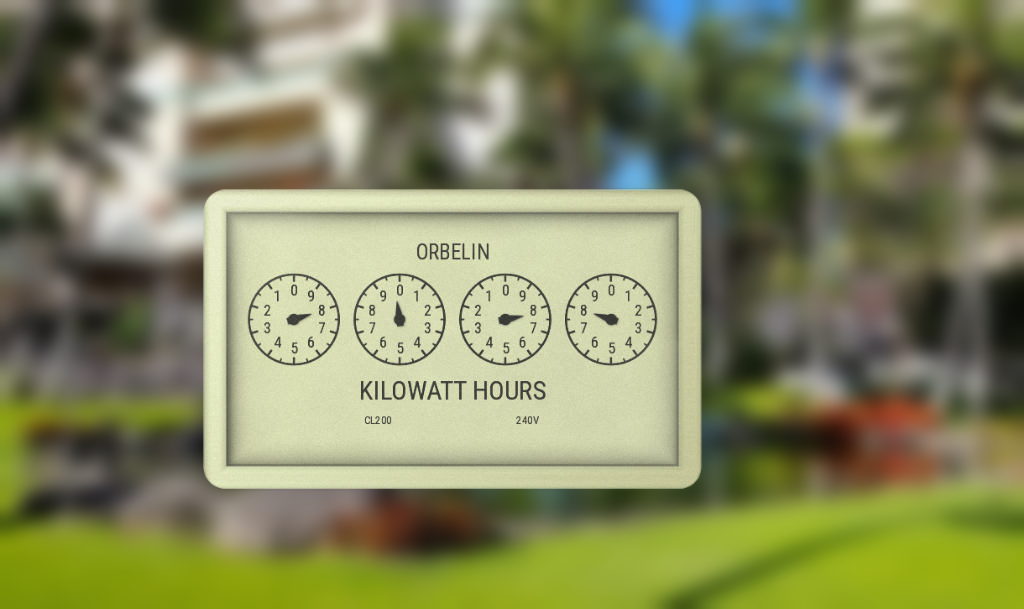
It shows 7978 kWh
